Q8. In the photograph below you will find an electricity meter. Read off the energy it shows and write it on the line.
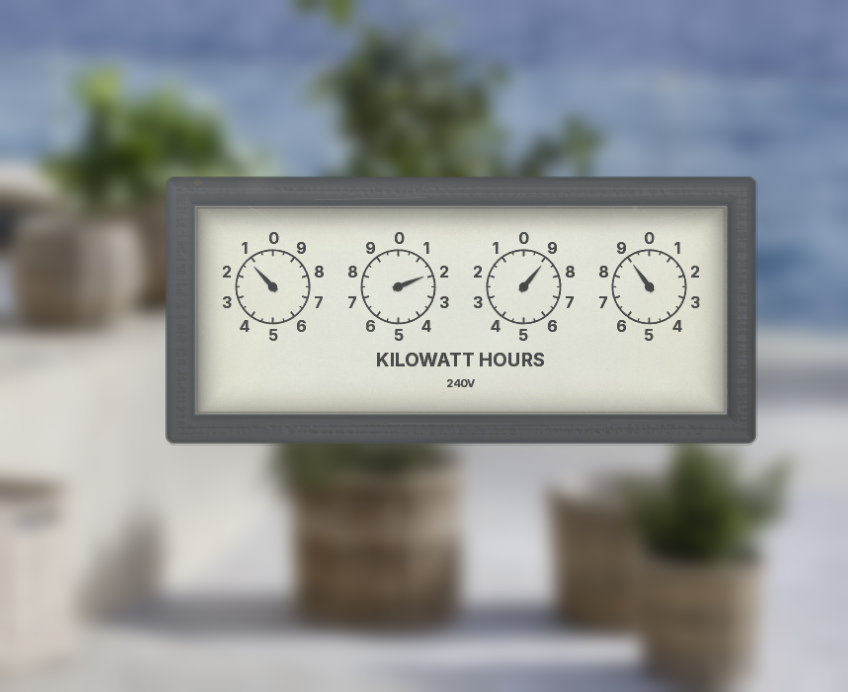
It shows 1189 kWh
